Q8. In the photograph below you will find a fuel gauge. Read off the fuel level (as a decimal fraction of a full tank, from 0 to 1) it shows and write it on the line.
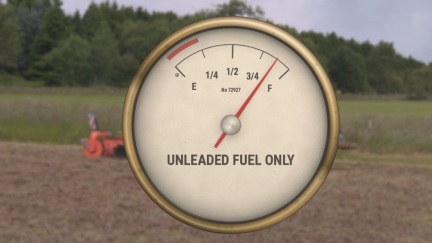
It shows 0.875
